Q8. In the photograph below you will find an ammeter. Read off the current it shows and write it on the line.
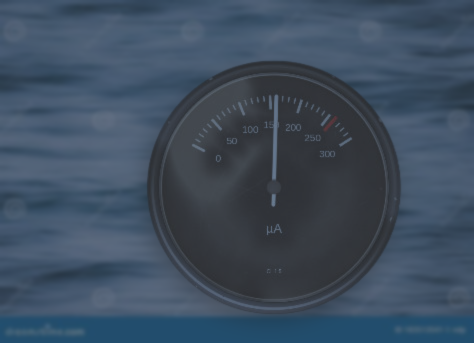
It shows 160 µA
